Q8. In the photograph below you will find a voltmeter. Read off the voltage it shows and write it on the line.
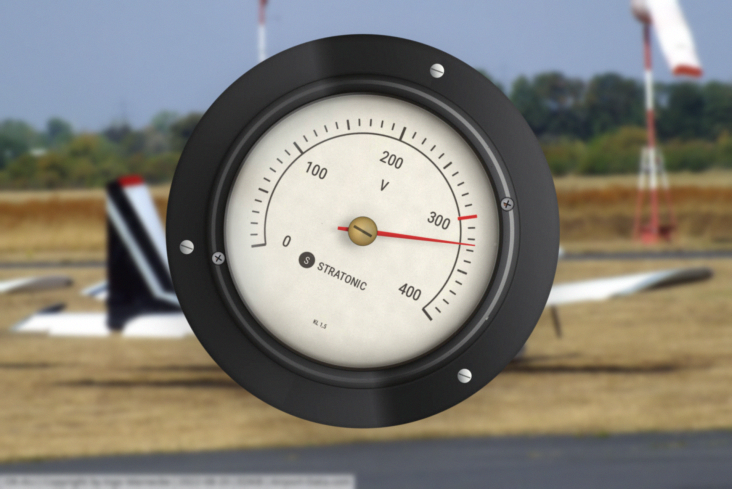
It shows 325 V
